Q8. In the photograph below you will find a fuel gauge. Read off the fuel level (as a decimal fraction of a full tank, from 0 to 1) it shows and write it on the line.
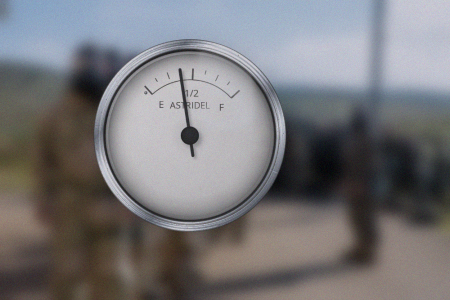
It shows 0.375
